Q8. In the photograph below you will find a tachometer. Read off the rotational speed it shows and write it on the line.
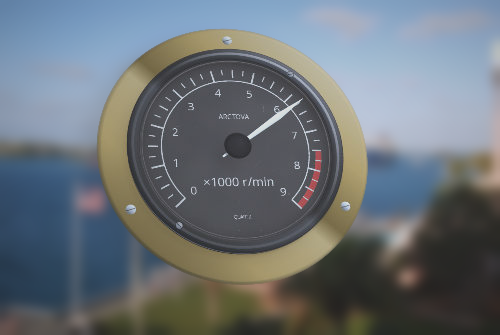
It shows 6250 rpm
